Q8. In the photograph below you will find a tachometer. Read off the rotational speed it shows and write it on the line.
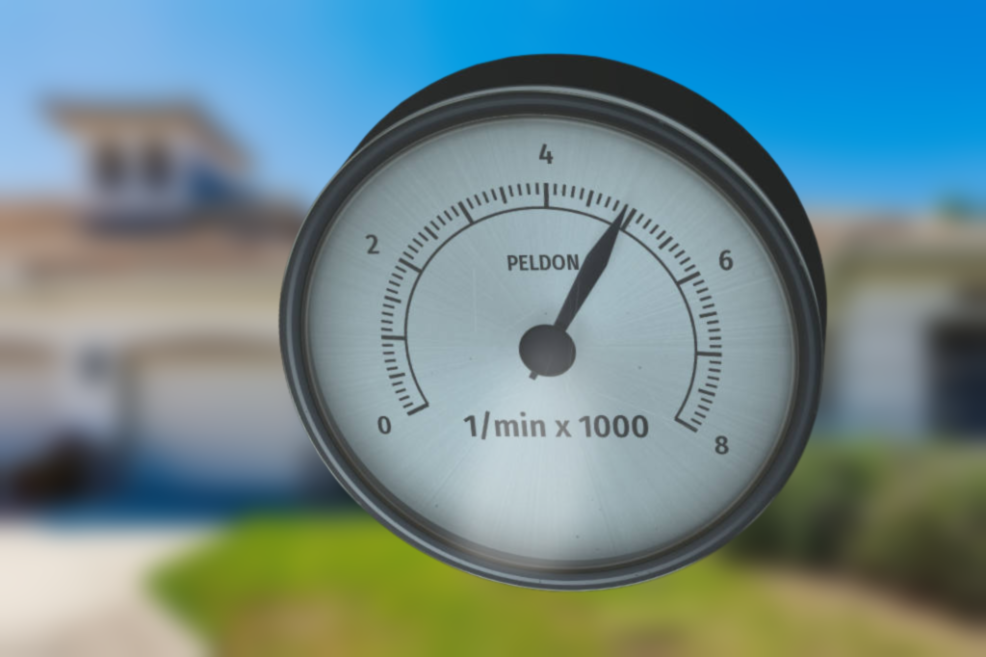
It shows 4900 rpm
